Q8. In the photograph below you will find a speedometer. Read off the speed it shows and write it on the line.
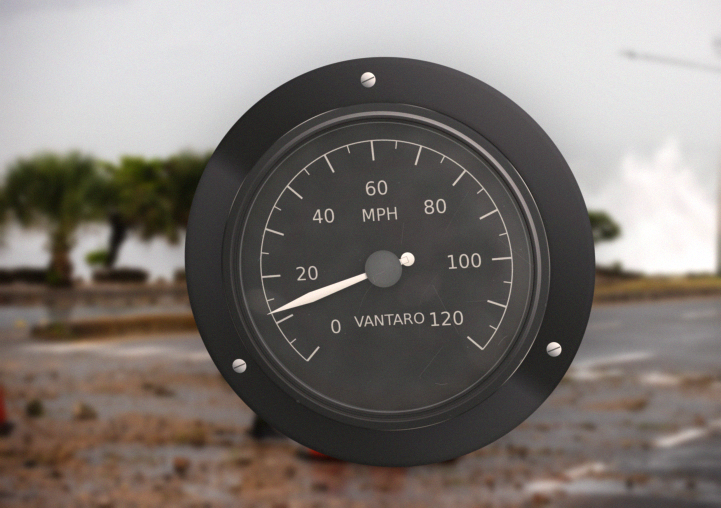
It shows 12.5 mph
